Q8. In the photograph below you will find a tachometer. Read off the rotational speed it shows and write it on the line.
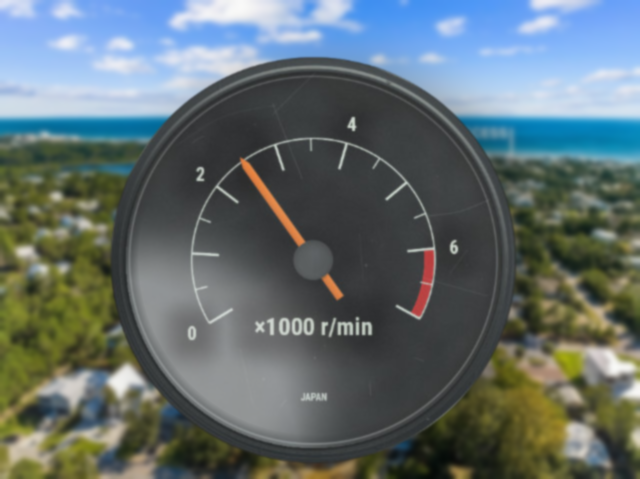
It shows 2500 rpm
